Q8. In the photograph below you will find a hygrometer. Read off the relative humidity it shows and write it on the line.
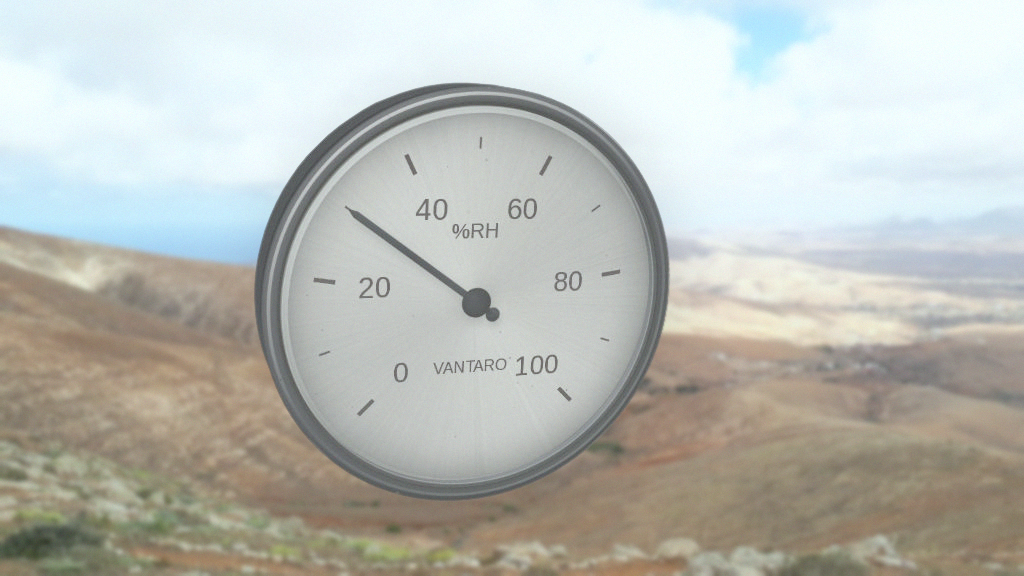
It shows 30 %
